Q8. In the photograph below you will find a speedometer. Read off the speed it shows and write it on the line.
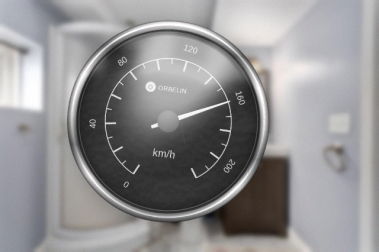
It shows 160 km/h
